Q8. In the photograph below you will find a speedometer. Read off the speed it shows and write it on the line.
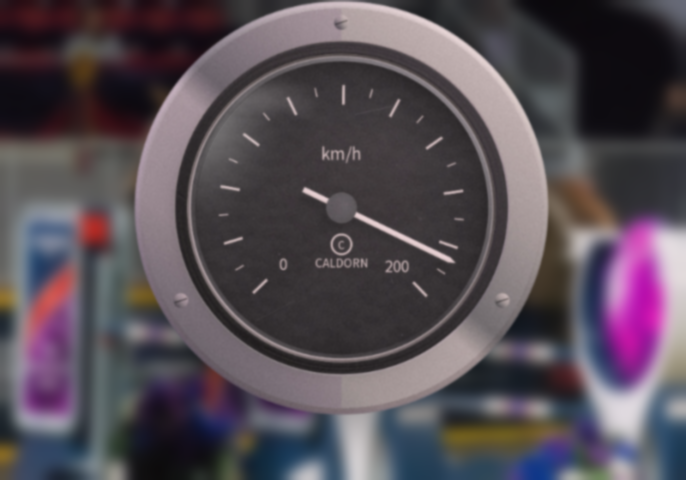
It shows 185 km/h
